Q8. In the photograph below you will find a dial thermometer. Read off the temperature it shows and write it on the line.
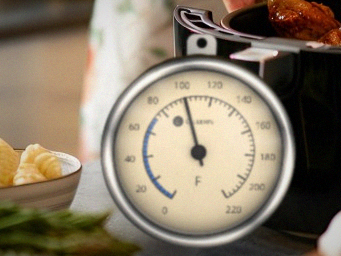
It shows 100 °F
